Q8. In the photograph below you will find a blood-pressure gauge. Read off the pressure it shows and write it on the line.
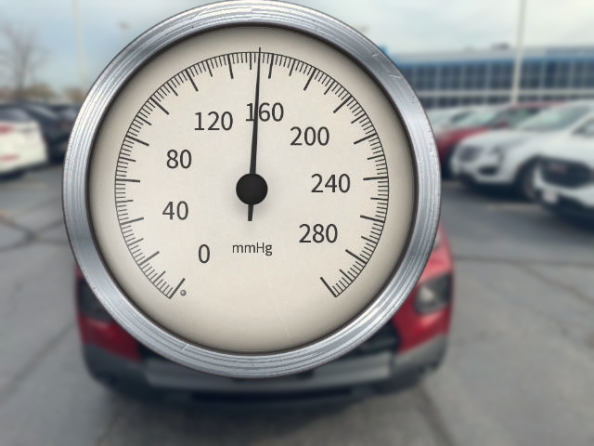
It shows 154 mmHg
